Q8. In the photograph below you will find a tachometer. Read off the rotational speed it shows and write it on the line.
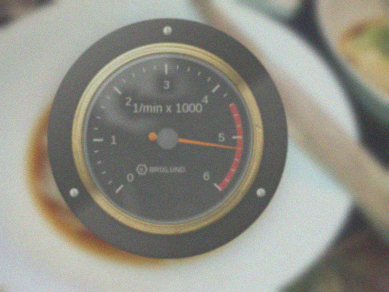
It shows 5200 rpm
